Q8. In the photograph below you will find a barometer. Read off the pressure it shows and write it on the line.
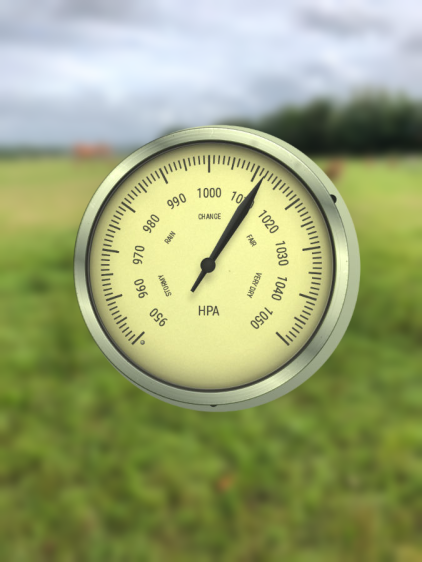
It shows 1012 hPa
